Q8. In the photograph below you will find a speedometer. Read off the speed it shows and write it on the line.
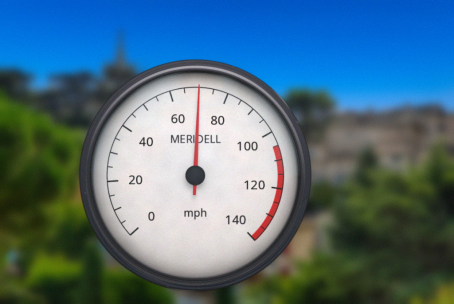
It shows 70 mph
